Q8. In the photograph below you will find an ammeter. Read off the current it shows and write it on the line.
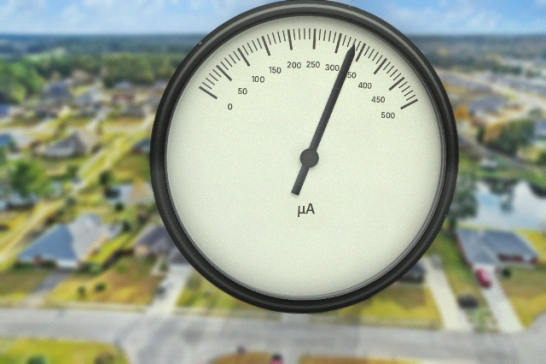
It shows 330 µA
